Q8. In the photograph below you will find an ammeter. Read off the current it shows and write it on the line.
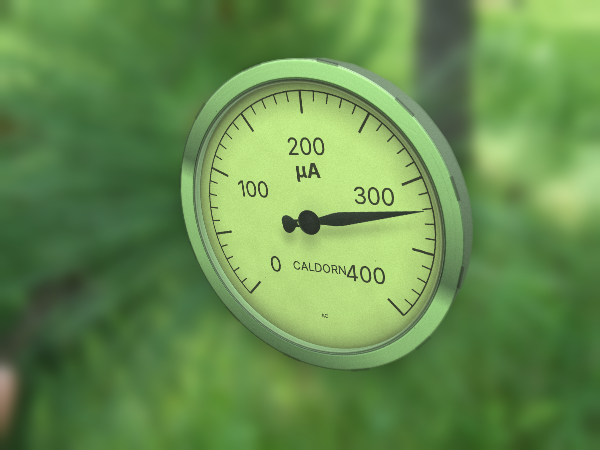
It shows 320 µA
